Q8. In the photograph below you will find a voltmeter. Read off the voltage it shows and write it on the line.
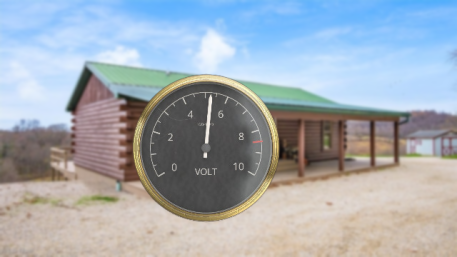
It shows 5.25 V
